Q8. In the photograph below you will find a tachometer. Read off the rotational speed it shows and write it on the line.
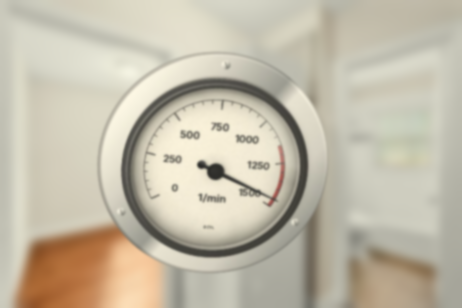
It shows 1450 rpm
